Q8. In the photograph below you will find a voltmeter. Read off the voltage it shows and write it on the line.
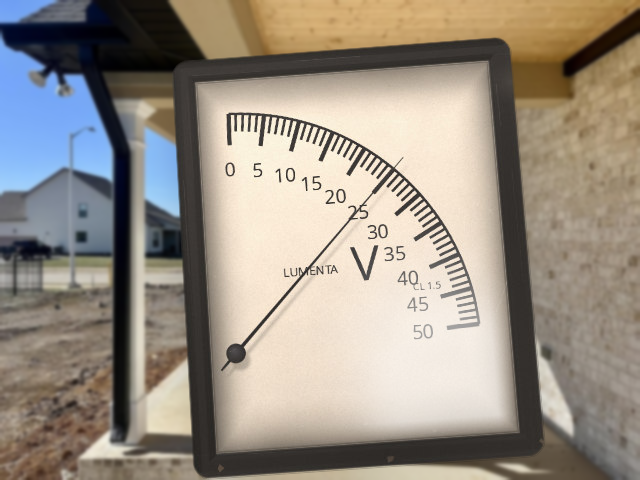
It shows 25 V
